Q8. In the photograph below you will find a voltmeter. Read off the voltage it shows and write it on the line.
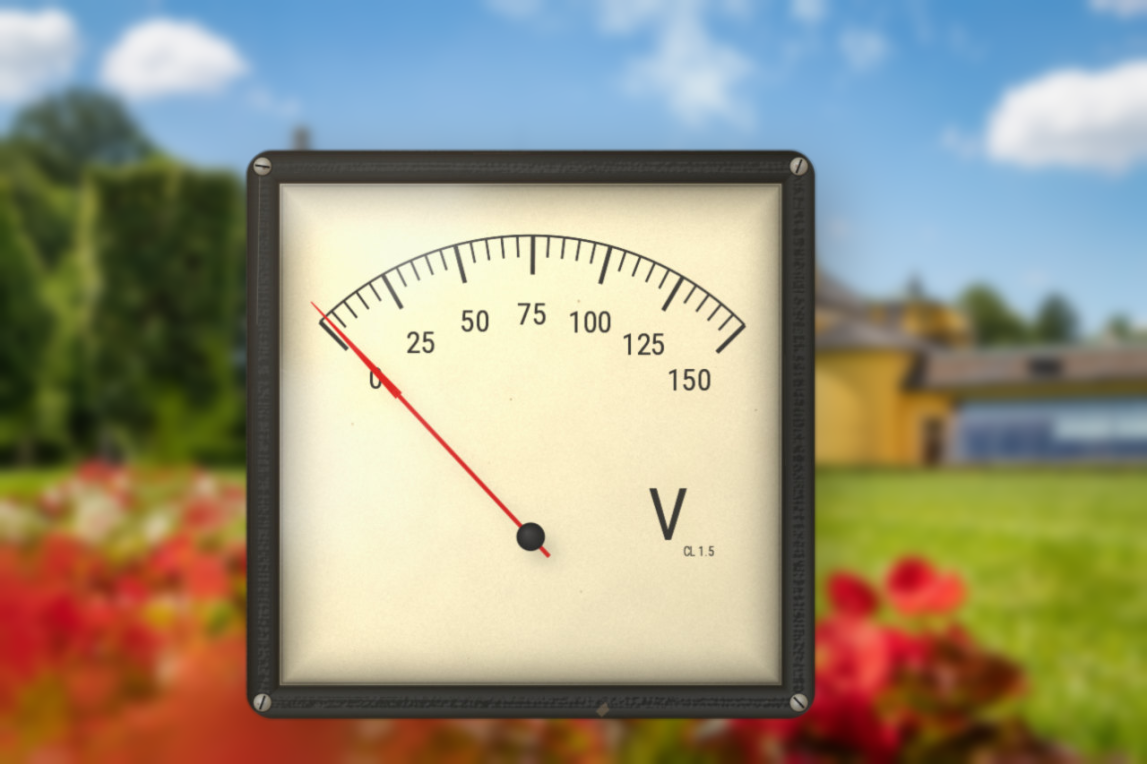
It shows 2.5 V
